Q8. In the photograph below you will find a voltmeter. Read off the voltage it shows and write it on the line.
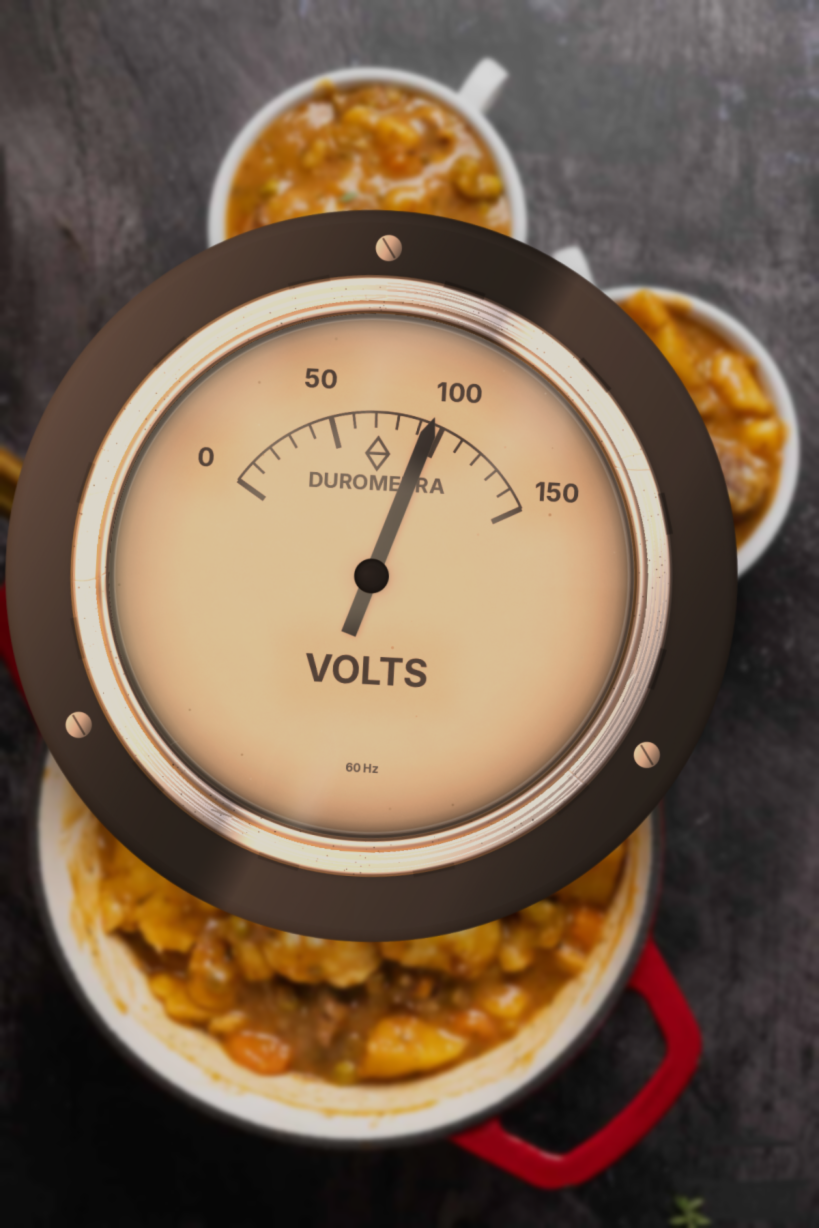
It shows 95 V
